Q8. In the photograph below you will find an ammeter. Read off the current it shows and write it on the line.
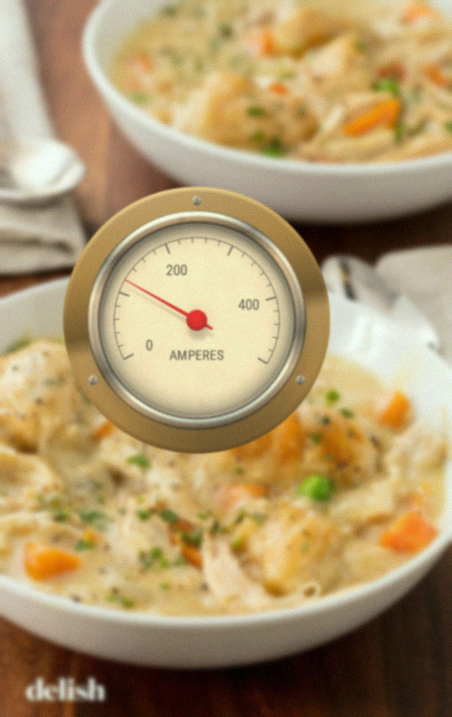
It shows 120 A
